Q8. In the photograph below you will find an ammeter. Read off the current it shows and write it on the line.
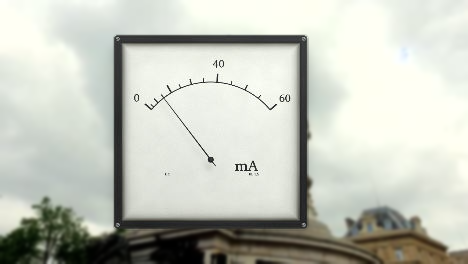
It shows 15 mA
